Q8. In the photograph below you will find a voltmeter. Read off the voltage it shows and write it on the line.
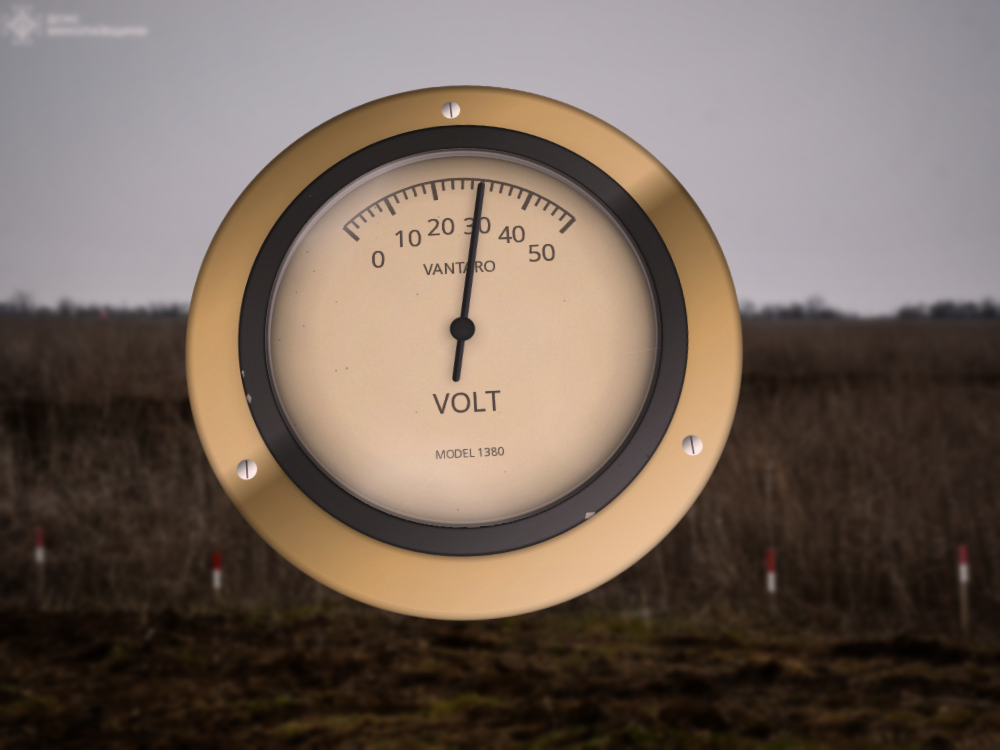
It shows 30 V
